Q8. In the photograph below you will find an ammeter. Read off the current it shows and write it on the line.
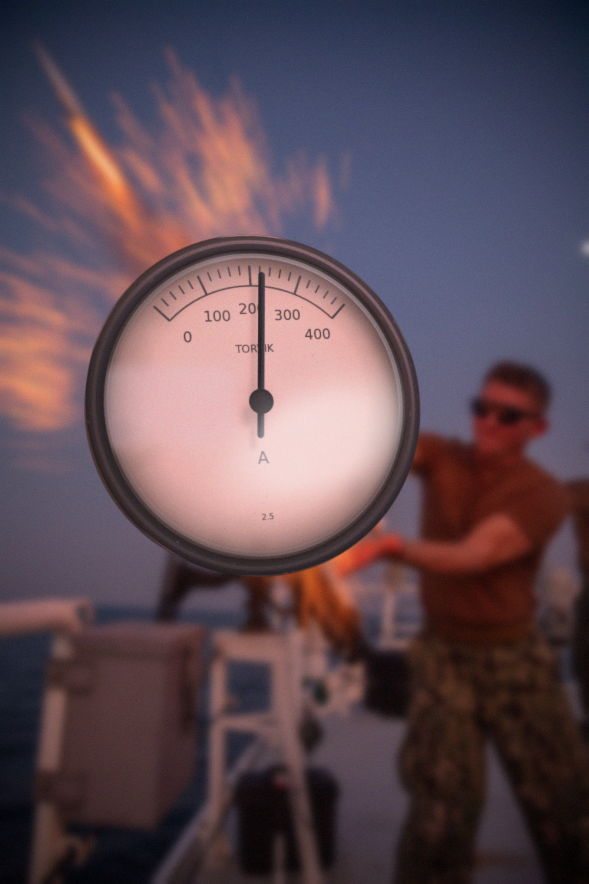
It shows 220 A
